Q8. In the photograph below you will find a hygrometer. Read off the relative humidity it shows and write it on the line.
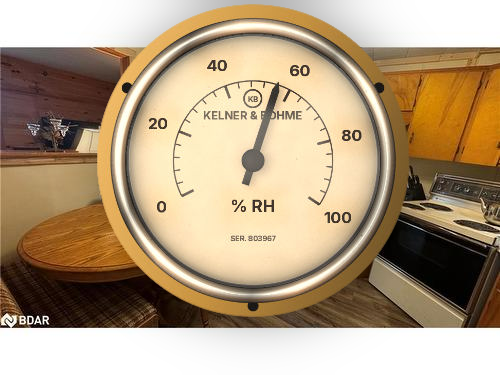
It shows 56 %
